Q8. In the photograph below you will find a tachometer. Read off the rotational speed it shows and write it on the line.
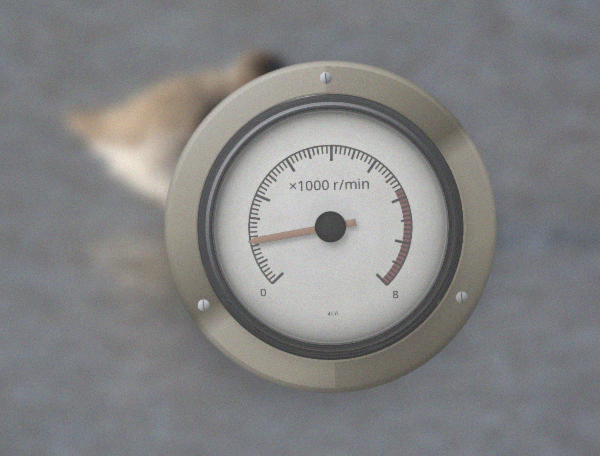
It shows 1000 rpm
